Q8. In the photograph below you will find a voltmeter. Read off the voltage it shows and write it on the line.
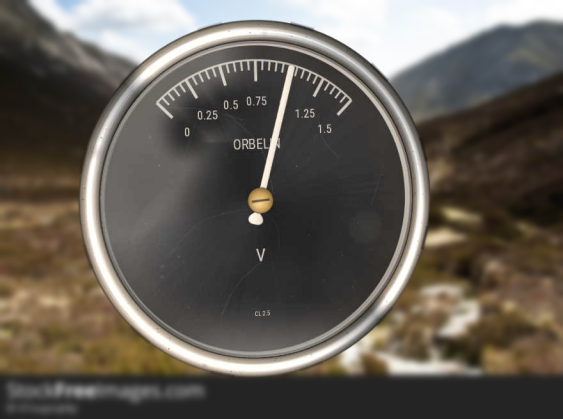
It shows 1 V
